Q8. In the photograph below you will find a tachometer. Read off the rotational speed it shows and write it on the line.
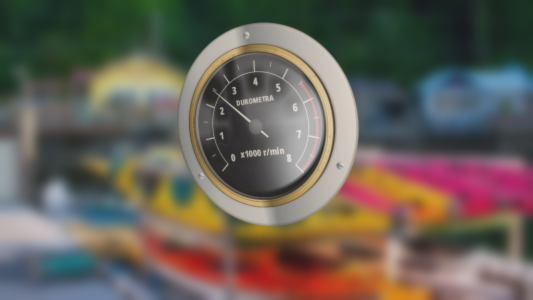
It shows 2500 rpm
